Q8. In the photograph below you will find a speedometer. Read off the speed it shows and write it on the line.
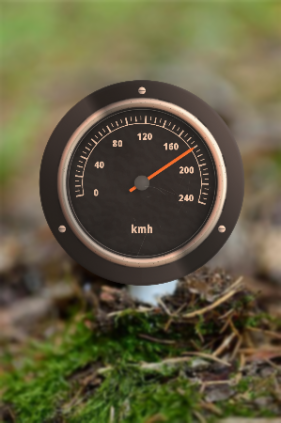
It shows 180 km/h
